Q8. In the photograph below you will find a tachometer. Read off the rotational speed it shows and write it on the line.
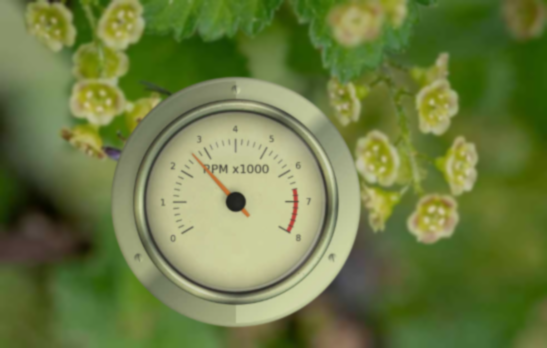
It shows 2600 rpm
